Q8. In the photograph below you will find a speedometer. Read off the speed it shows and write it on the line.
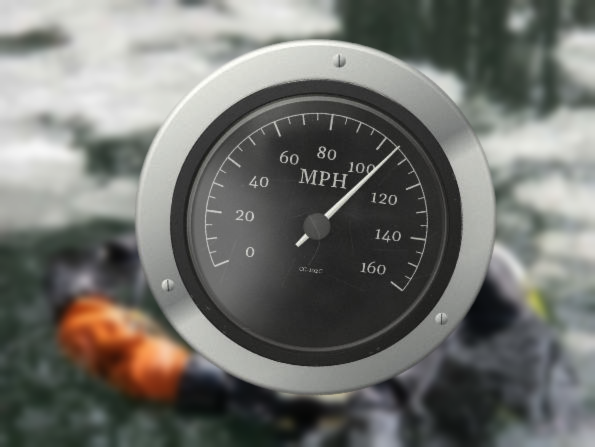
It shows 105 mph
